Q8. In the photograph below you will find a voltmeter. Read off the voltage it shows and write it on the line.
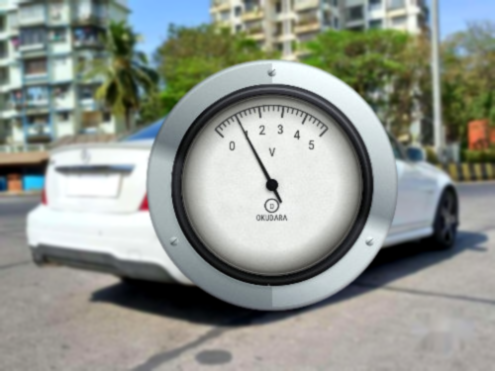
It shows 1 V
